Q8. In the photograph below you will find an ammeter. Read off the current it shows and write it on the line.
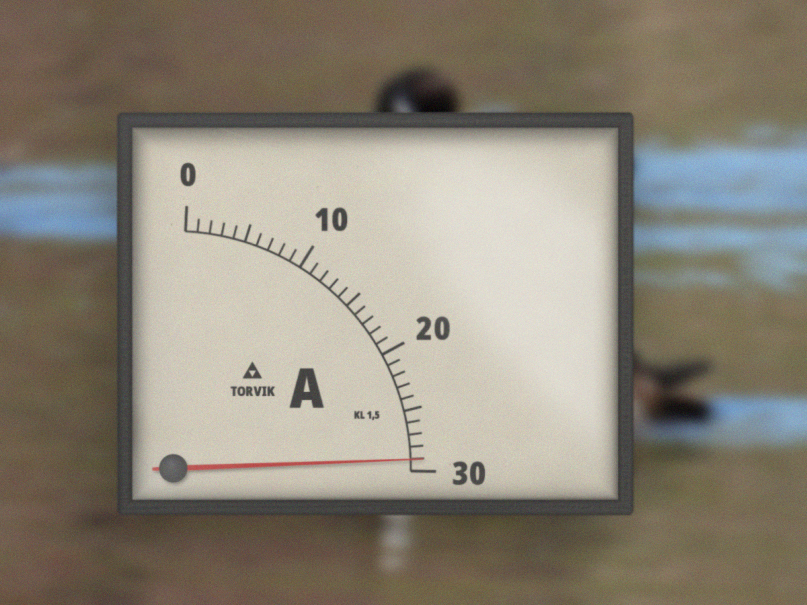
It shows 29 A
